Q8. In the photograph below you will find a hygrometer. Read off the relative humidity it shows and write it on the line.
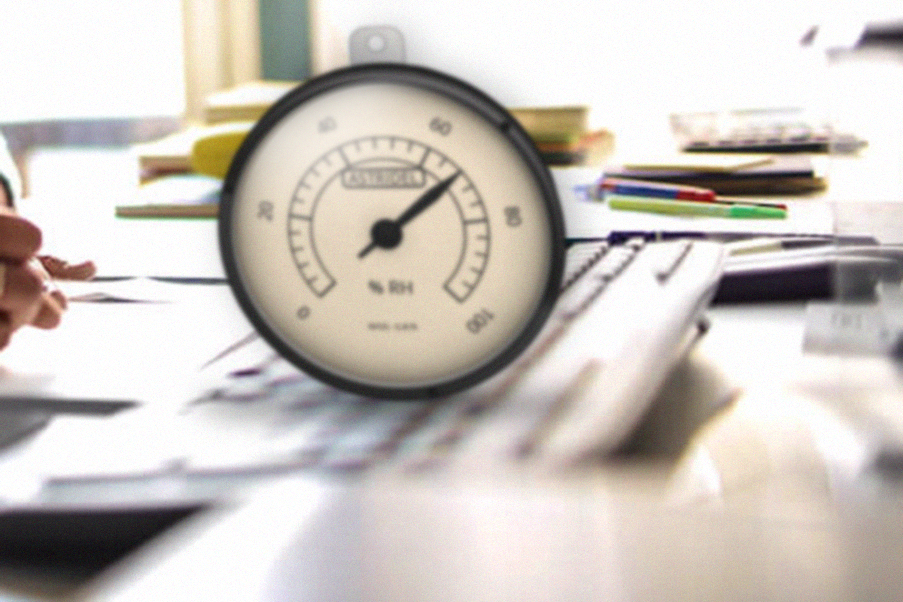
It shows 68 %
